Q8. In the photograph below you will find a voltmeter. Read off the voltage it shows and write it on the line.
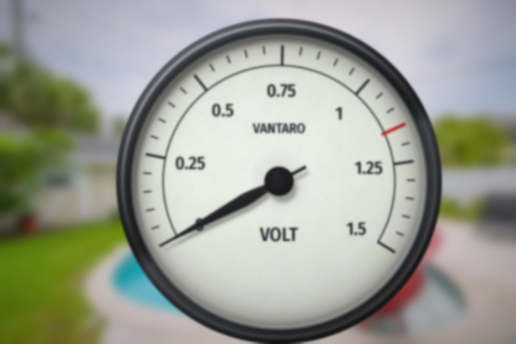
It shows 0 V
